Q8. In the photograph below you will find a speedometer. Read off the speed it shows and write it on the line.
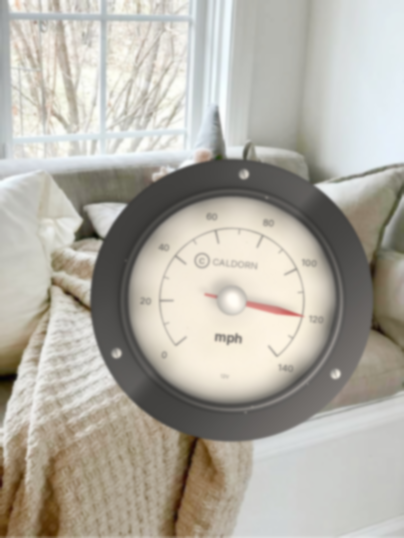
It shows 120 mph
